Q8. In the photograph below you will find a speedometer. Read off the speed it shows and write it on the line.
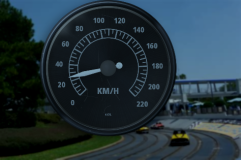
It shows 25 km/h
